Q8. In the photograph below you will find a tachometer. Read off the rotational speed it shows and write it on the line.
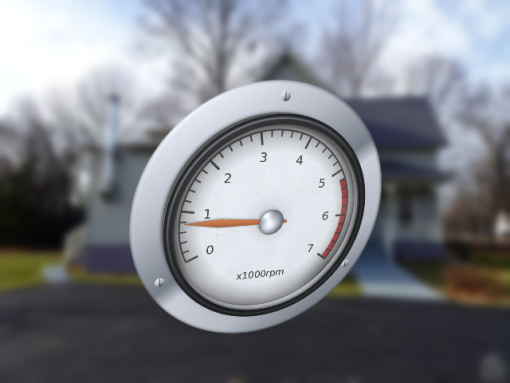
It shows 800 rpm
